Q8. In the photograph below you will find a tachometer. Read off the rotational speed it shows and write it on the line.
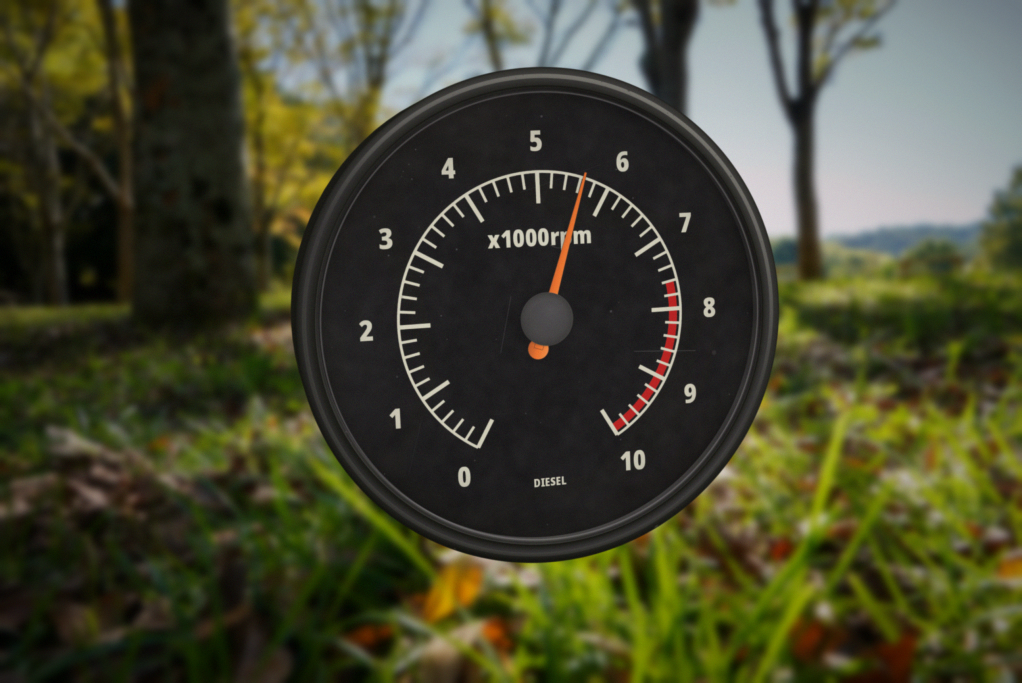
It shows 5600 rpm
